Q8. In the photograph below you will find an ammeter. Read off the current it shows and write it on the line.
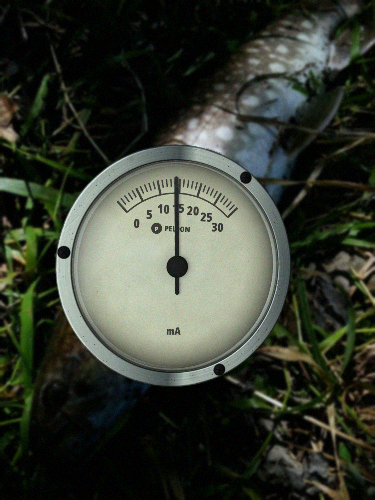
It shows 14 mA
